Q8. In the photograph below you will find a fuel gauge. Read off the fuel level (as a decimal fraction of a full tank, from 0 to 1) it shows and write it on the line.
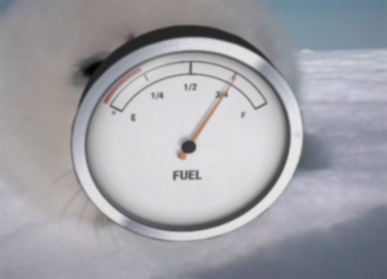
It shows 0.75
